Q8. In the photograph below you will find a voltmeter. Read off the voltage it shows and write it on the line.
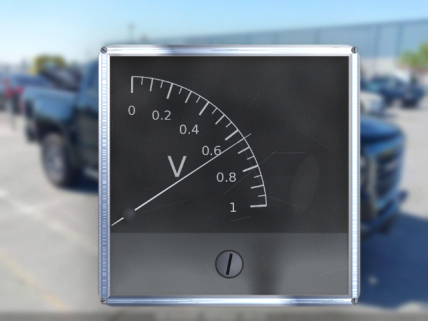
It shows 0.65 V
